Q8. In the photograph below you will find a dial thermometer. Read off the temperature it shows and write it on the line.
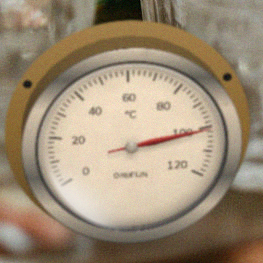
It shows 100 °C
